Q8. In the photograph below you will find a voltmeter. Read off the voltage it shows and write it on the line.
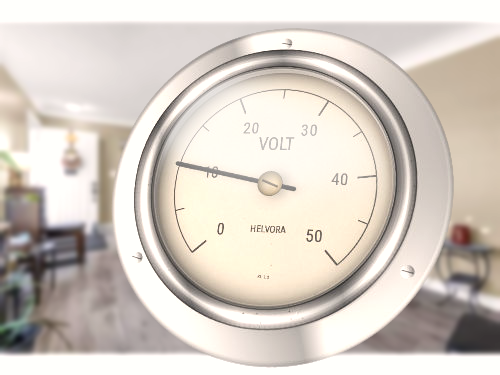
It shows 10 V
